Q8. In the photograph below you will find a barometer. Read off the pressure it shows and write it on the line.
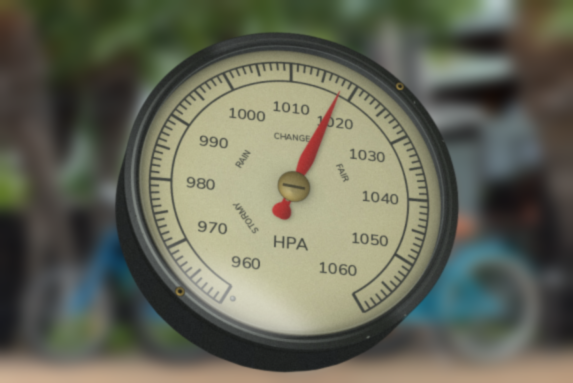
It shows 1018 hPa
